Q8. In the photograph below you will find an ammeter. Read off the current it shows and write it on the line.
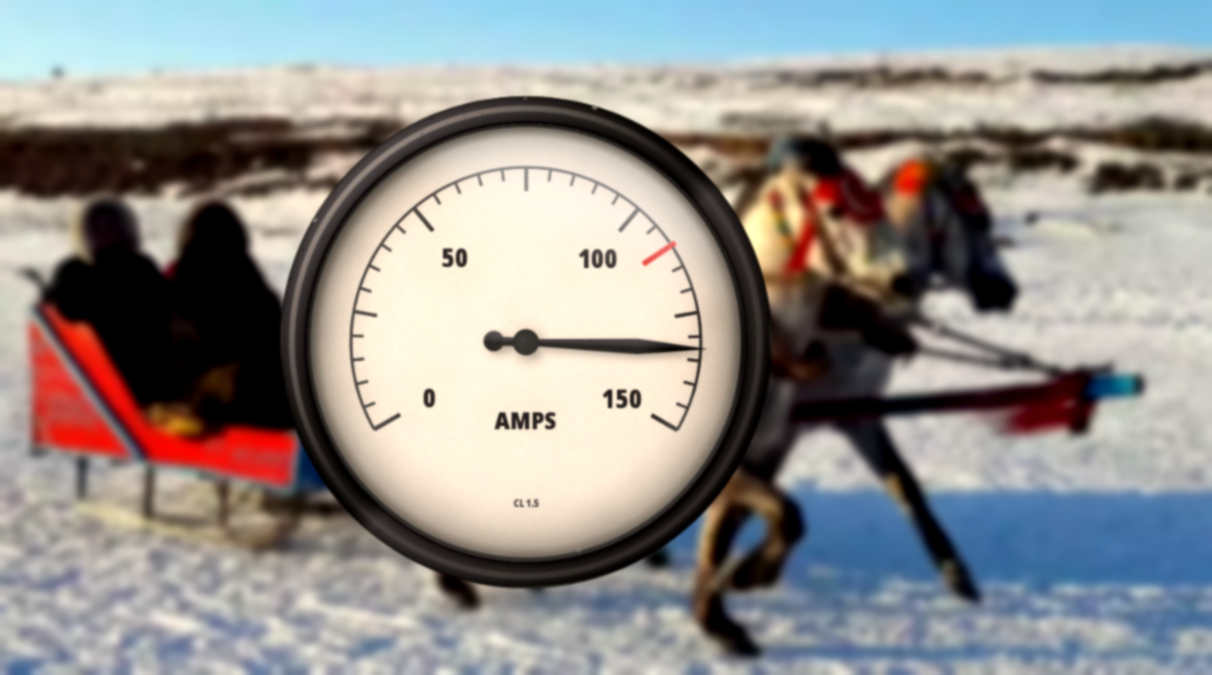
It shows 132.5 A
